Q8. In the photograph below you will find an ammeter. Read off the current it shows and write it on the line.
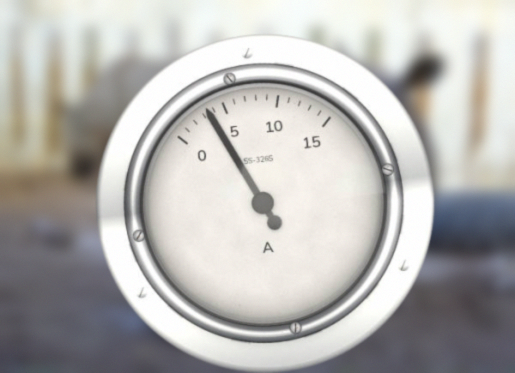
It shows 3.5 A
